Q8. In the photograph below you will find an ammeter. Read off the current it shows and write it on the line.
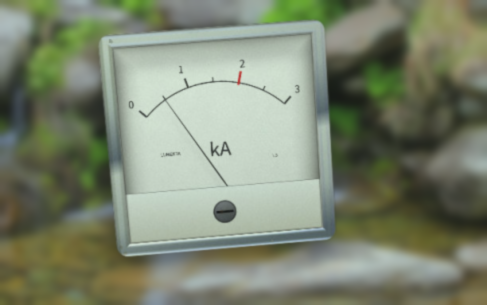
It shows 0.5 kA
